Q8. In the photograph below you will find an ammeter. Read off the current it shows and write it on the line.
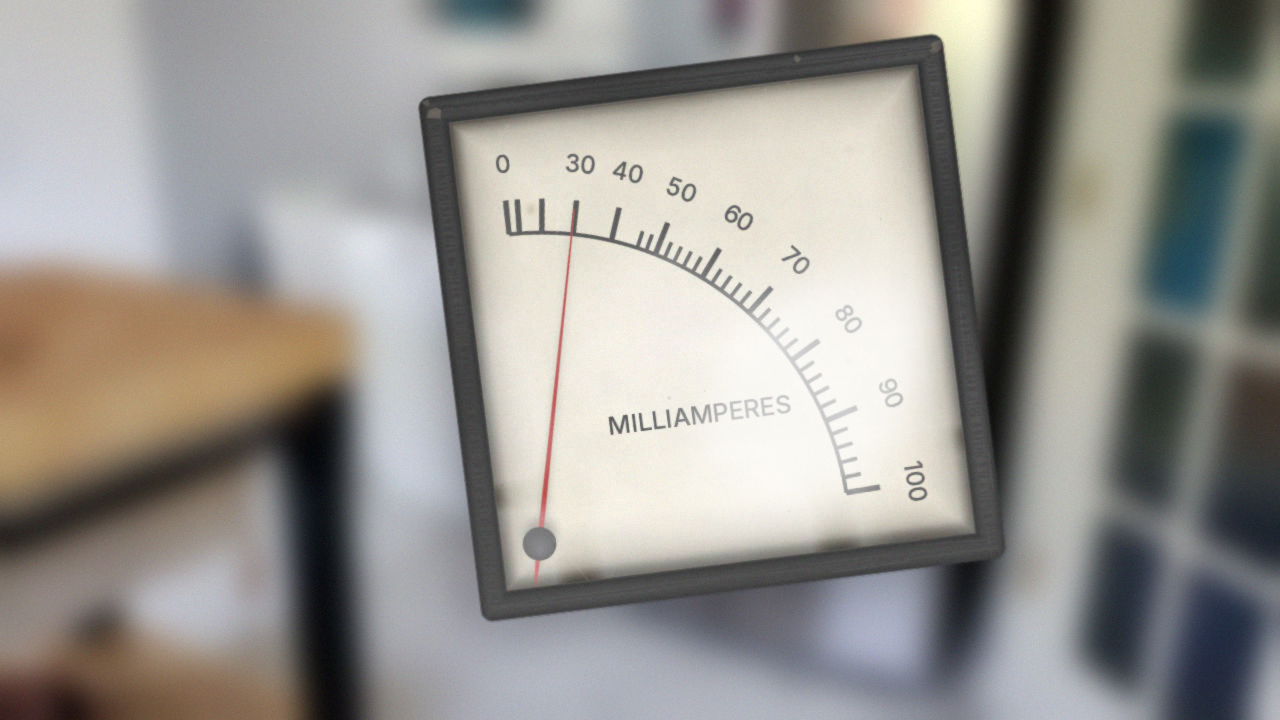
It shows 30 mA
